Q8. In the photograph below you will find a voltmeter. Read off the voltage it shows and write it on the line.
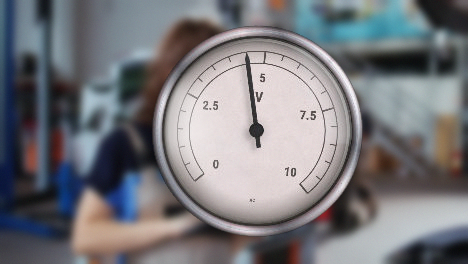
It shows 4.5 V
